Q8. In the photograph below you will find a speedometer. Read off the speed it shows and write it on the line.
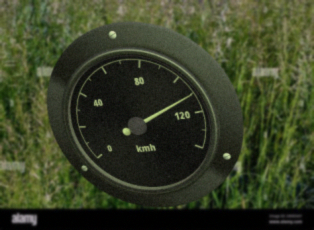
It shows 110 km/h
